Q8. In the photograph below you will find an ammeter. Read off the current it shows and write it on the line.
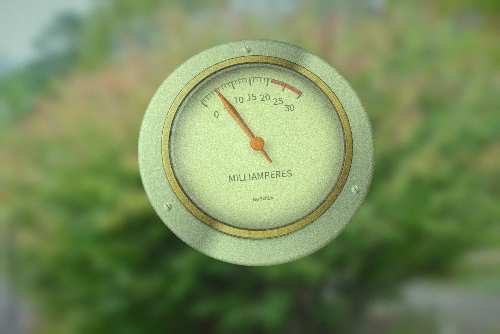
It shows 5 mA
